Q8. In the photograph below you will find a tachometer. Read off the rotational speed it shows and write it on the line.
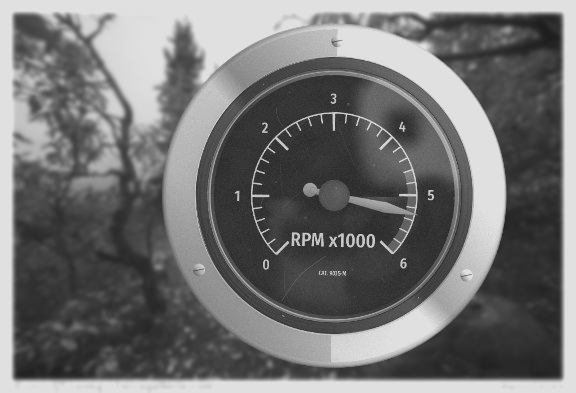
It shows 5300 rpm
